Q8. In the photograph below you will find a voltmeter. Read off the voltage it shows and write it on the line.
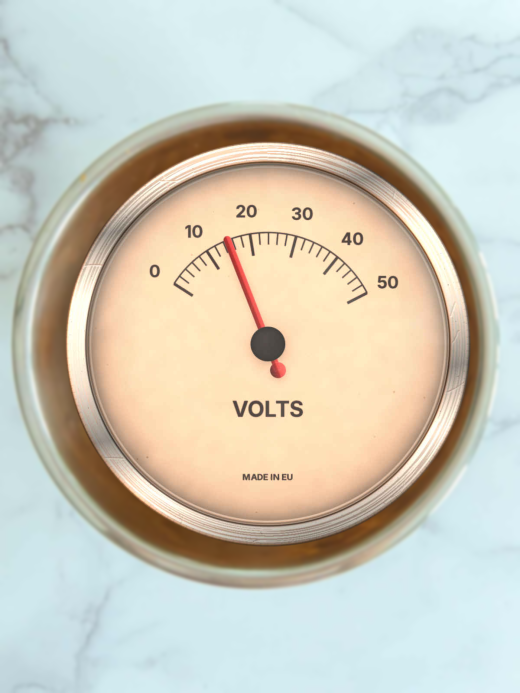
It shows 15 V
